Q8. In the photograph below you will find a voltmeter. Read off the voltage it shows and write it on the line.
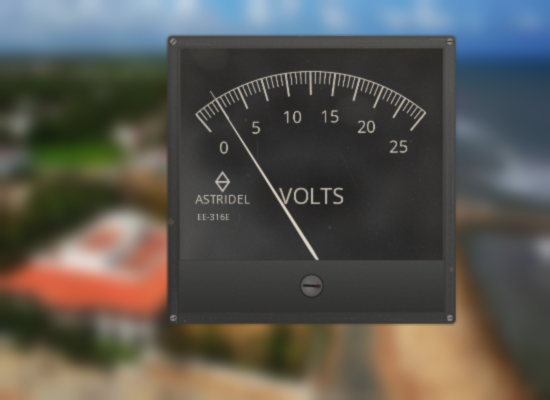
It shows 2.5 V
